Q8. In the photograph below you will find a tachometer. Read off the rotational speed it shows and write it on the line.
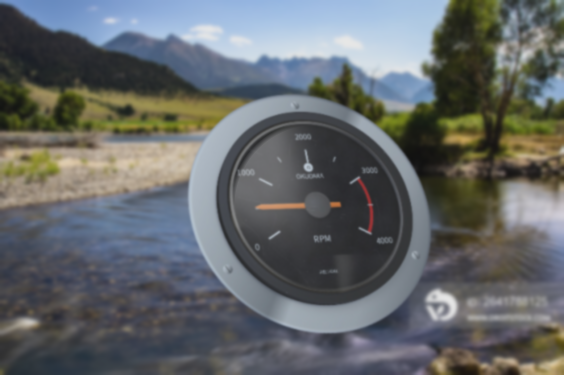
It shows 500 rpm
